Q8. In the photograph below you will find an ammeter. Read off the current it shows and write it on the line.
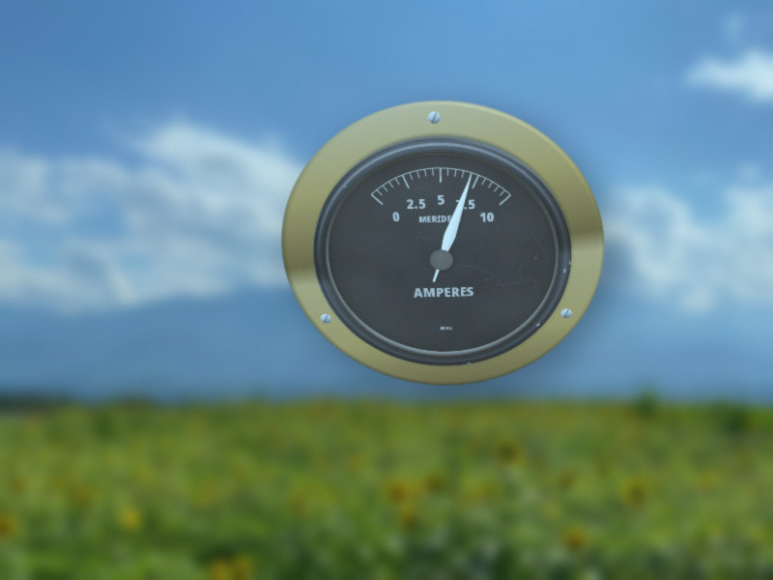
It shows 7 A
